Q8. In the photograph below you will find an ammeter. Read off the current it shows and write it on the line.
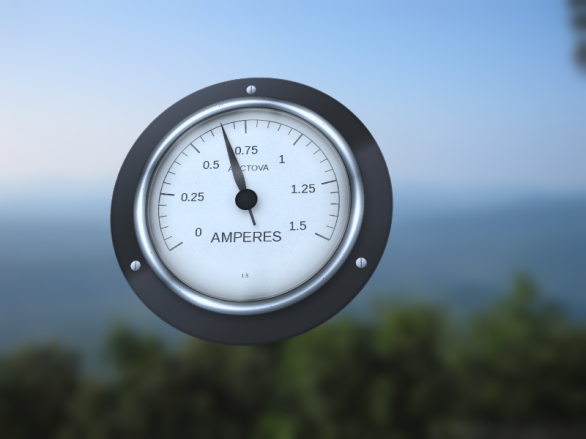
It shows 0.65 A
